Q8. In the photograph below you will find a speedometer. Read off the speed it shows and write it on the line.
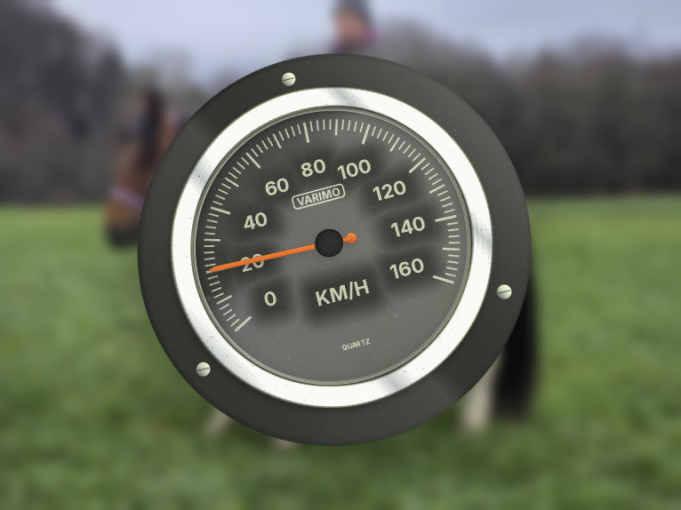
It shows 20 km/h
